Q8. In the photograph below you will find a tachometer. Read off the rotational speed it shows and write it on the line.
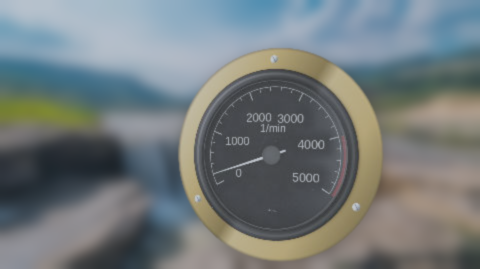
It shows 200 rpm
